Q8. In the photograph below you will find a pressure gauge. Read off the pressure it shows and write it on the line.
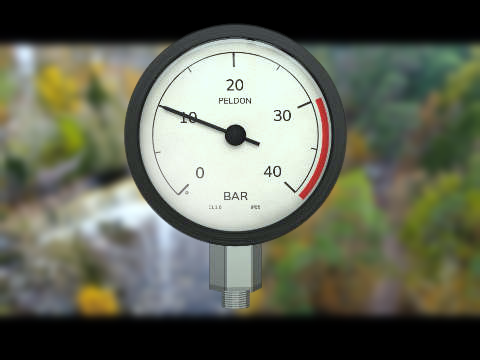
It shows 10 bar
